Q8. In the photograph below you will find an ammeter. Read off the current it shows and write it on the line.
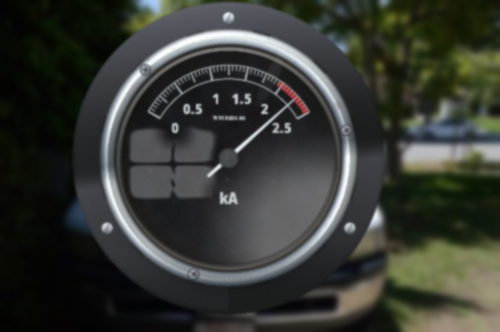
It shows 2.25 kA
